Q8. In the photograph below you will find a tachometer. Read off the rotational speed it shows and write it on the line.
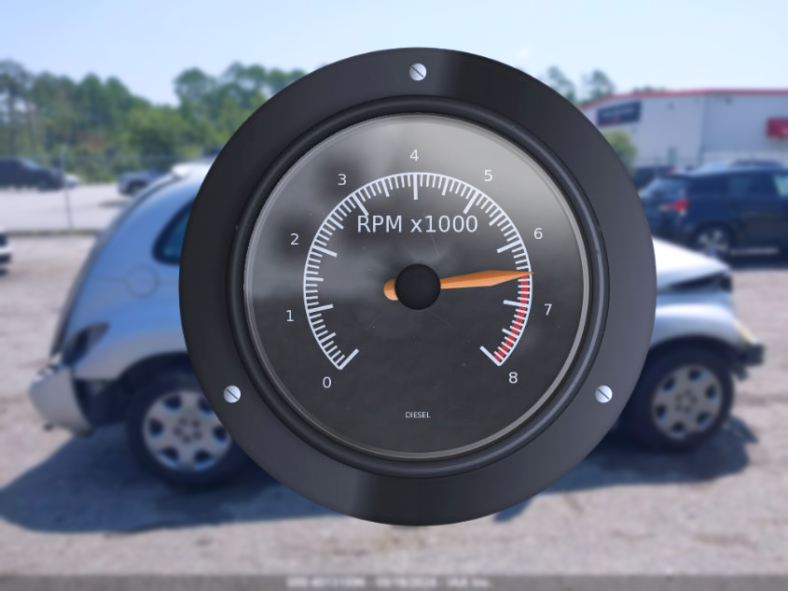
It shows 6500 rpm
